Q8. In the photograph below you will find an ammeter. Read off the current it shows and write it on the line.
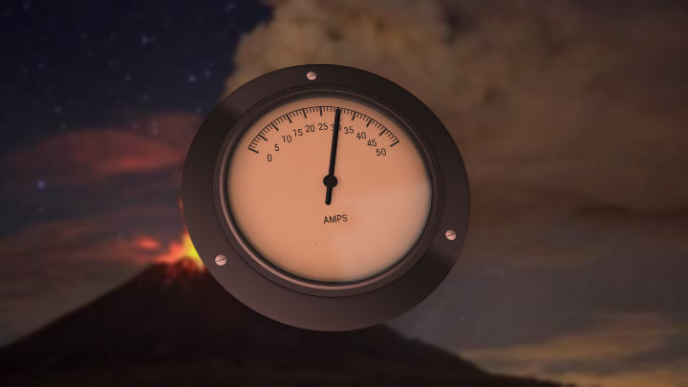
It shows 30 A
